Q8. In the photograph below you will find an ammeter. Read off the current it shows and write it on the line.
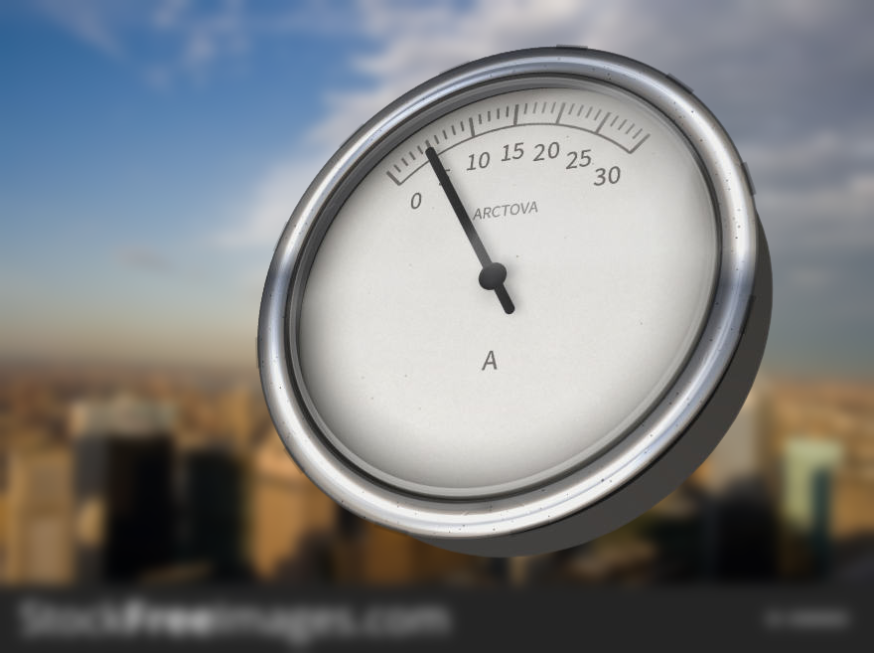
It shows 5 A
